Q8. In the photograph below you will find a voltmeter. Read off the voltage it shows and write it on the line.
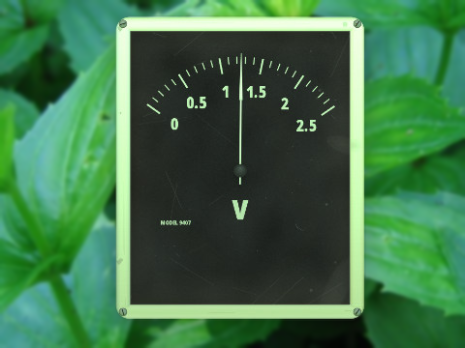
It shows 1.25 V
